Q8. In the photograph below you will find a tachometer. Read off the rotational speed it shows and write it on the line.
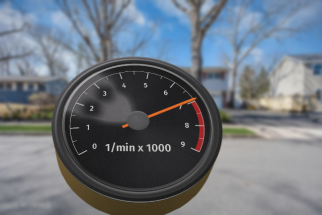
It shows 7000 rpm
